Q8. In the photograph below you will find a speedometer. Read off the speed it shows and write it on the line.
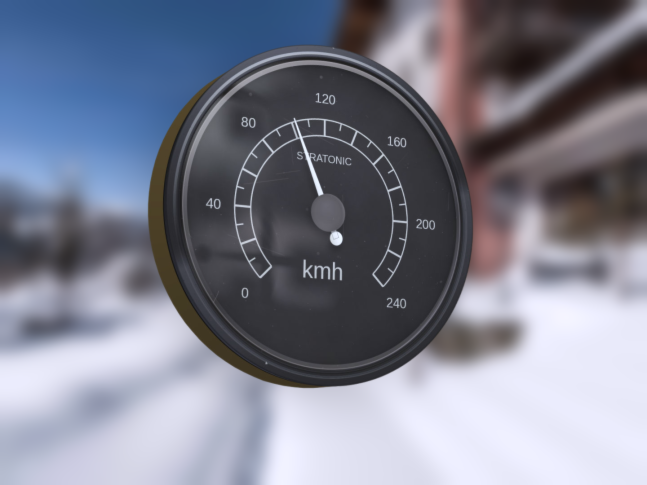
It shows 100 km/h
